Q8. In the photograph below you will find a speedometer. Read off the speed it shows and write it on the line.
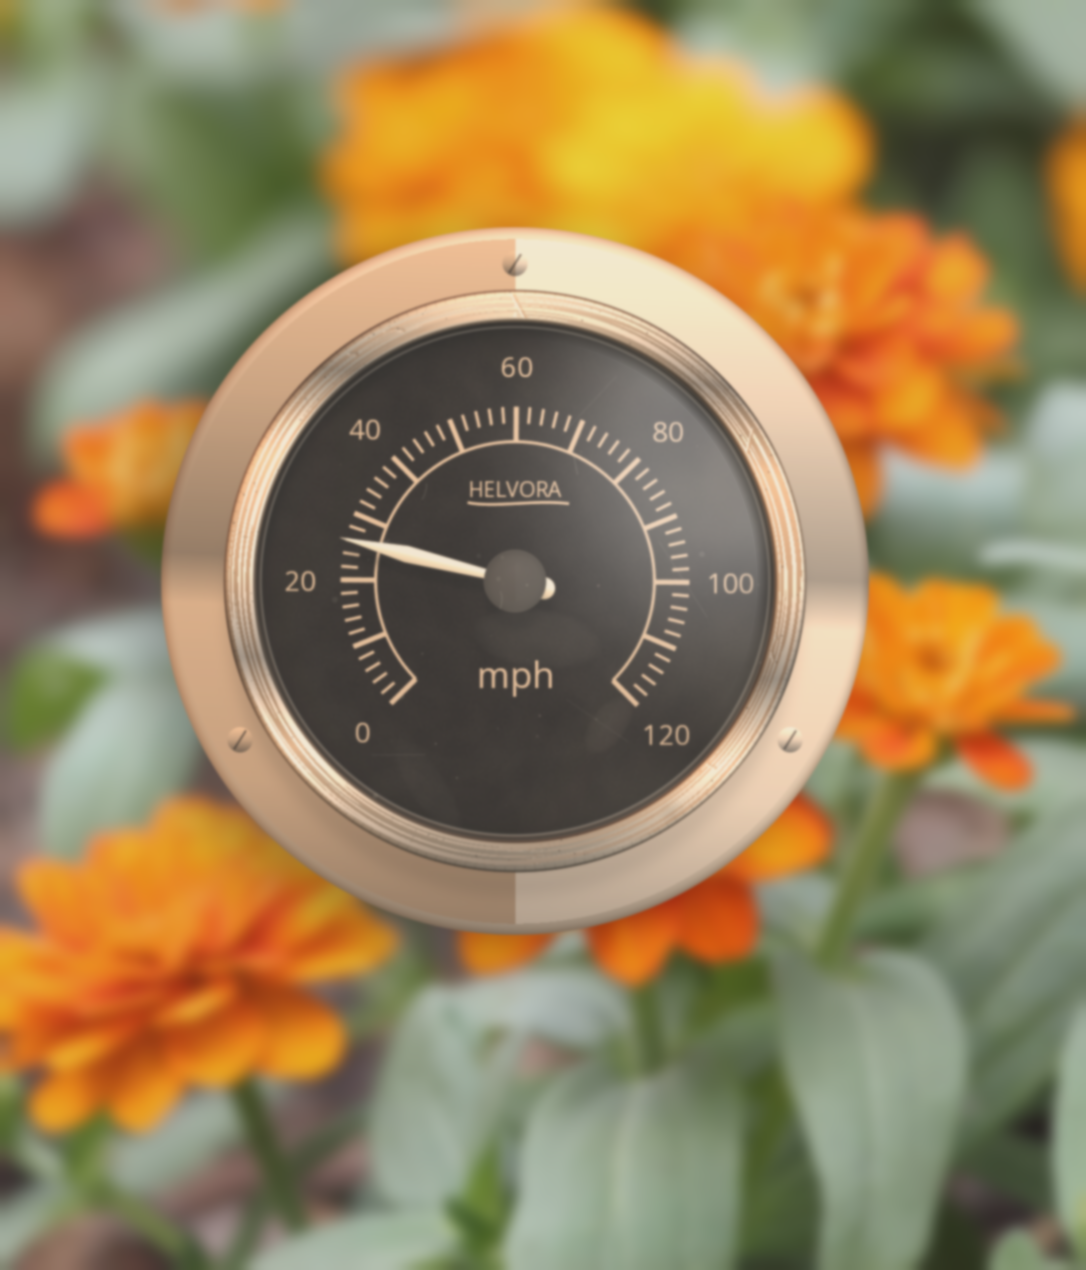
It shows 26 mph
